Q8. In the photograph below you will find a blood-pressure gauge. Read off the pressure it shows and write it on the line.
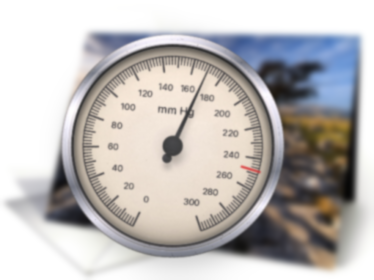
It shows 170 mmHg
